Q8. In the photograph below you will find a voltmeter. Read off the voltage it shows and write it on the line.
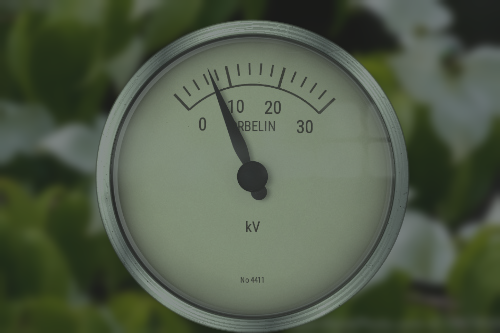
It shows 7 kV
